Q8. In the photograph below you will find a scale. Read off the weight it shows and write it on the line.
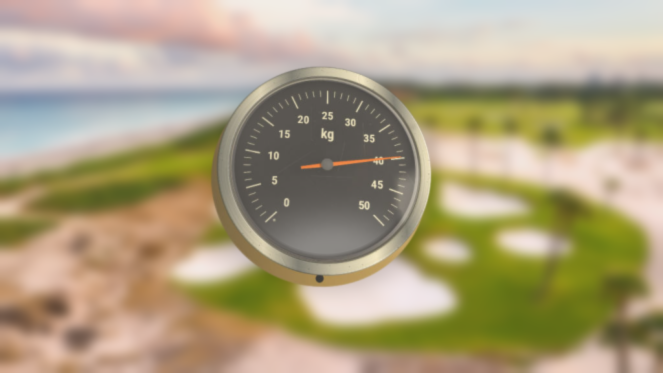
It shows 40 kg
